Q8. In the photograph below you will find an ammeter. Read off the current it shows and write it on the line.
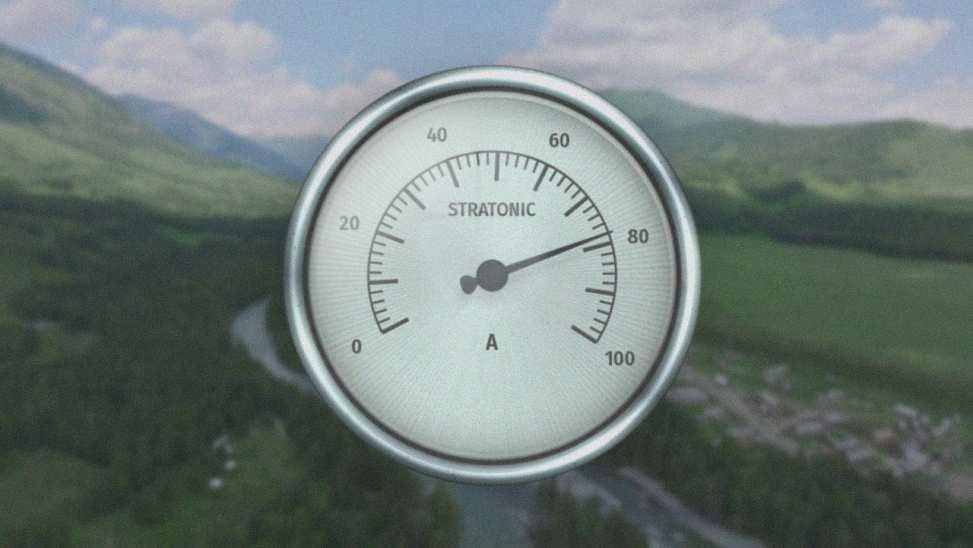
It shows 78 A
